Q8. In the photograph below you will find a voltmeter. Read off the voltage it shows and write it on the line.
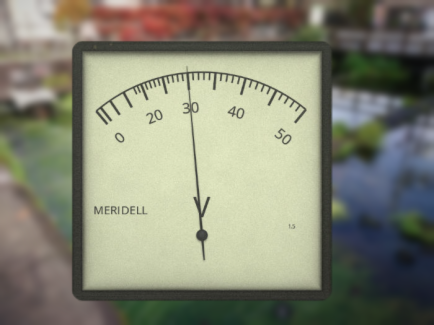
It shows 30 V
